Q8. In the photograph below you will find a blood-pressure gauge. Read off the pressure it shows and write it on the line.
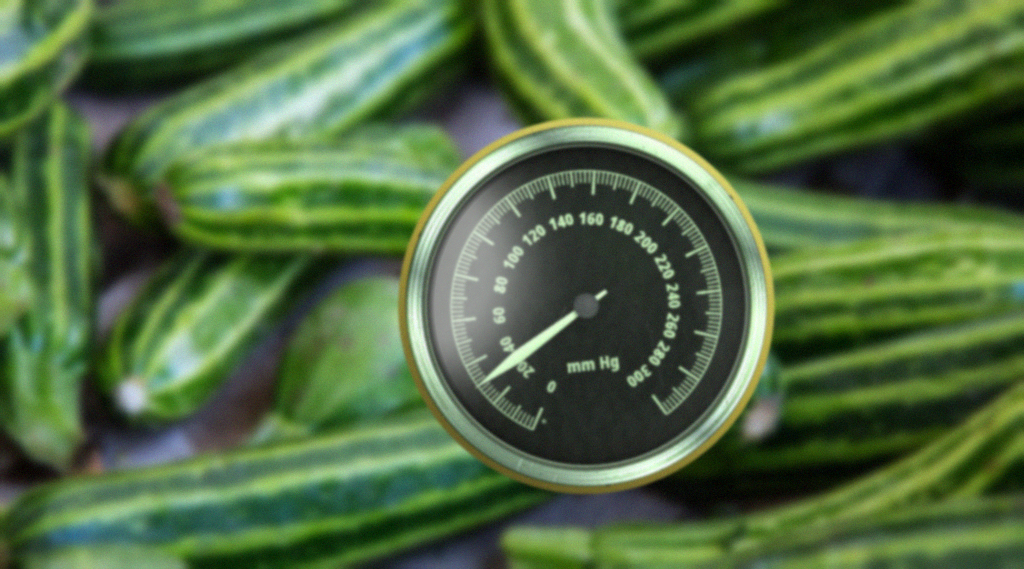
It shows 30 mmHg
